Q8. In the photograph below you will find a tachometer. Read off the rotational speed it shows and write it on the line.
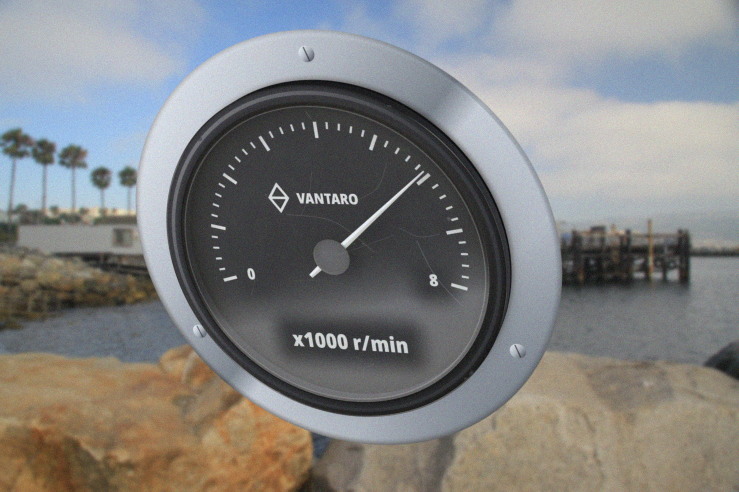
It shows 5900 rpm
